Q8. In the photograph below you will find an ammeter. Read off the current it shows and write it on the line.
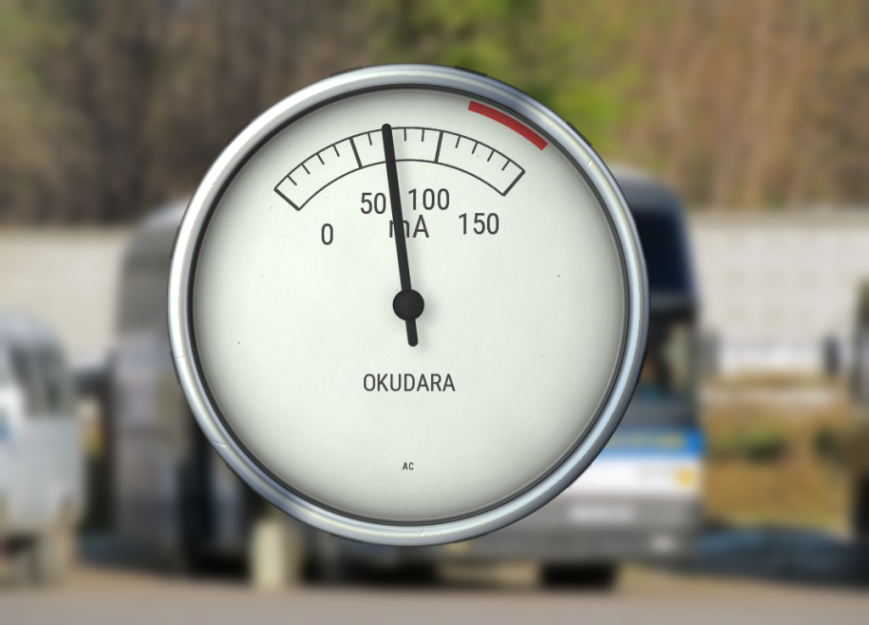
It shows 70 mA
